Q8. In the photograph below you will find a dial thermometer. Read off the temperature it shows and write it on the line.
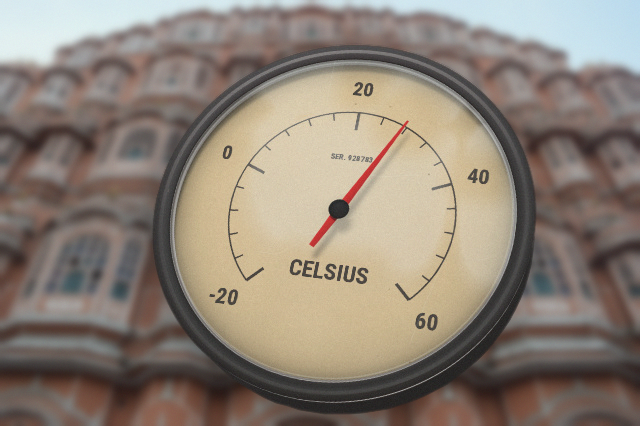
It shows 28 °C
